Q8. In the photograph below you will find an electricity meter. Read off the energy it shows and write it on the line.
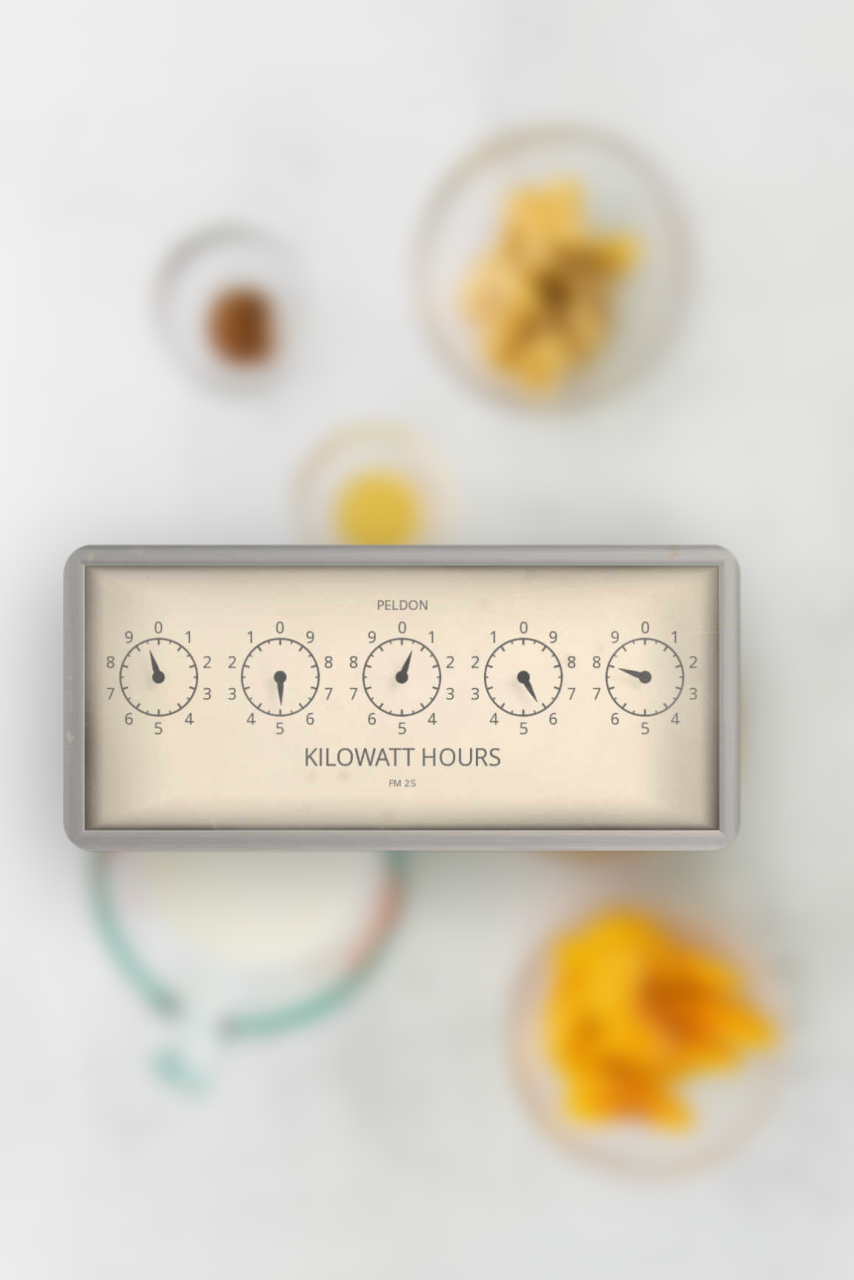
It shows 95058 kWh
